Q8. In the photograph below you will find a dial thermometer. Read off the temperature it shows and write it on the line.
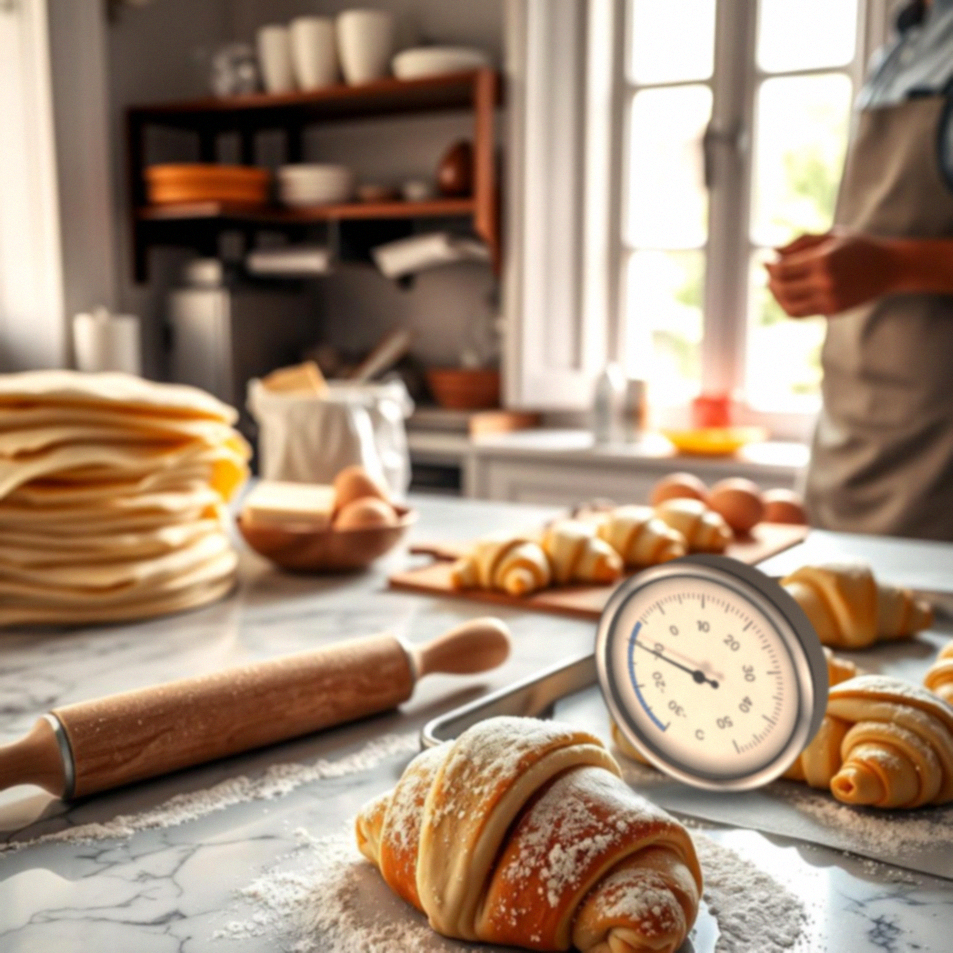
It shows -10 °C
